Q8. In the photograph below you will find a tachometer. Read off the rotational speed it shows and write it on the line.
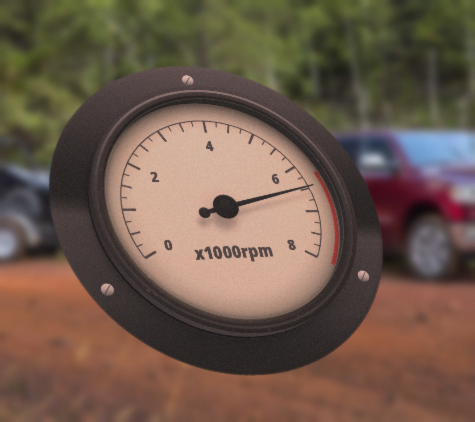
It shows 6500 rpm
